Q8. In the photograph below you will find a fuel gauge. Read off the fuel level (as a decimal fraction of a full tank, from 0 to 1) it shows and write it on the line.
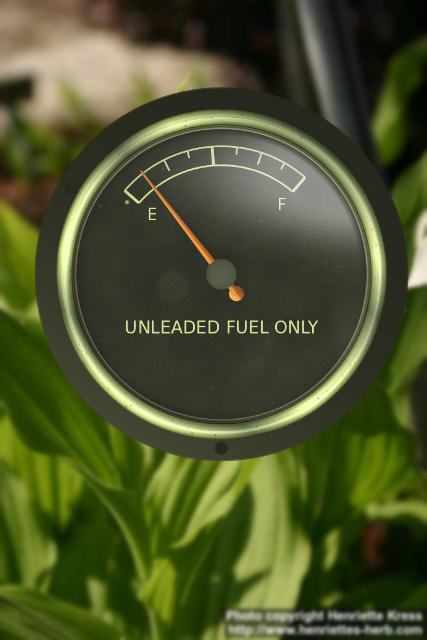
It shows 0.125
